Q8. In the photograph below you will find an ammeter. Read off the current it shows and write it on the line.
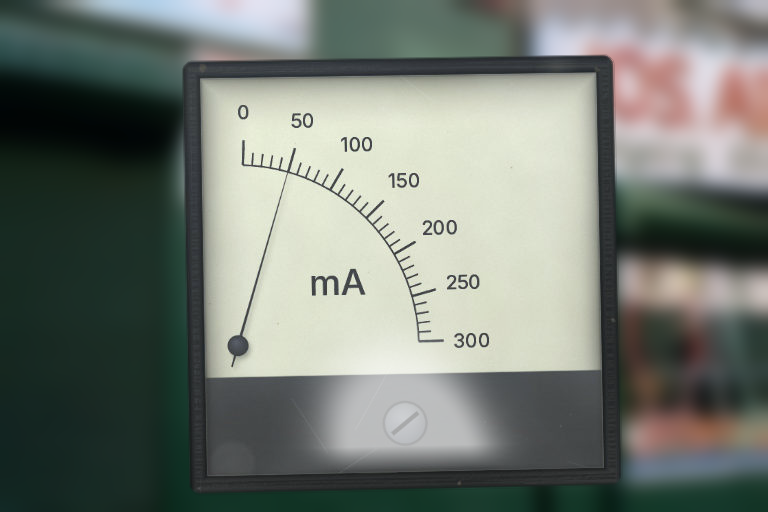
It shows 50 mA
